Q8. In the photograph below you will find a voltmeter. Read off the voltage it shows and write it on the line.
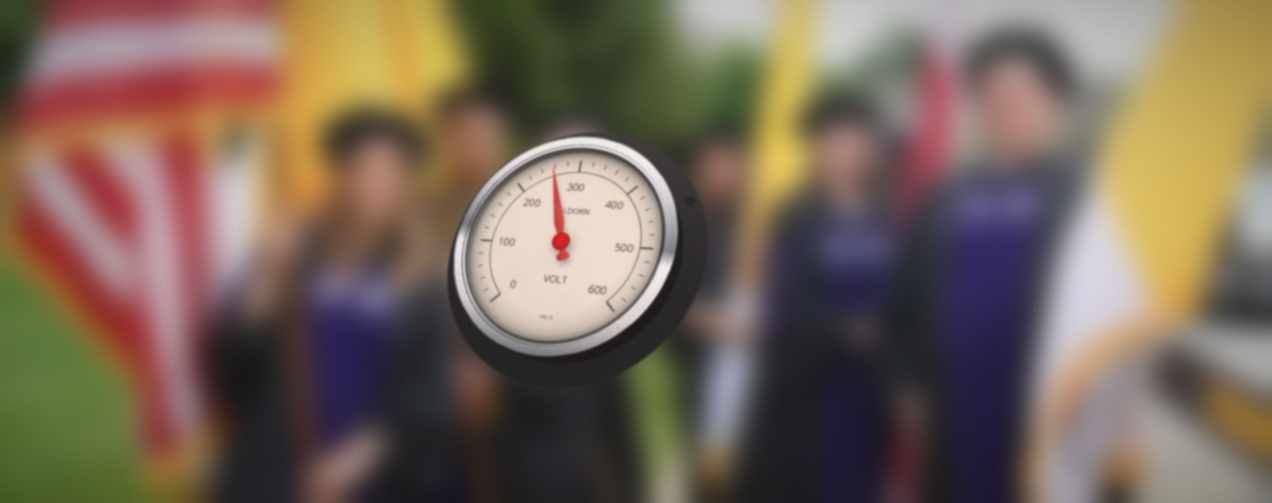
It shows 260 V
